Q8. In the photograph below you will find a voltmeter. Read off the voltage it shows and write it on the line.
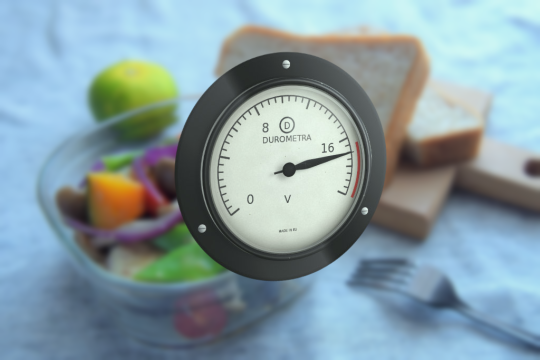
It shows 17 V
